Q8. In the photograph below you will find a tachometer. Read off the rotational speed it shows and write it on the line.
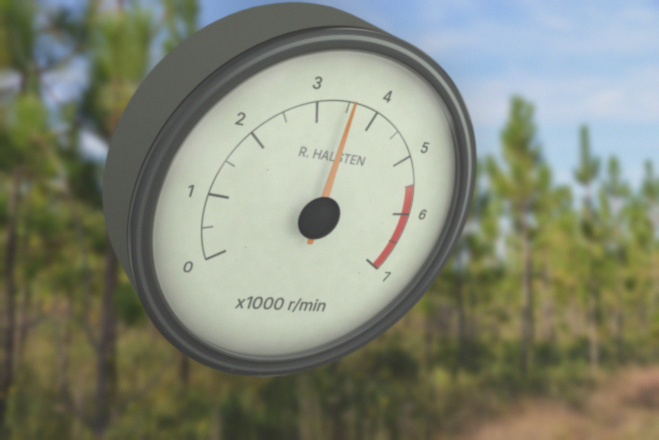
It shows 3500 rpm
